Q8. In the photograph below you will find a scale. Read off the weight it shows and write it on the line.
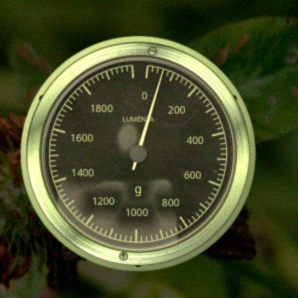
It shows 60 g
